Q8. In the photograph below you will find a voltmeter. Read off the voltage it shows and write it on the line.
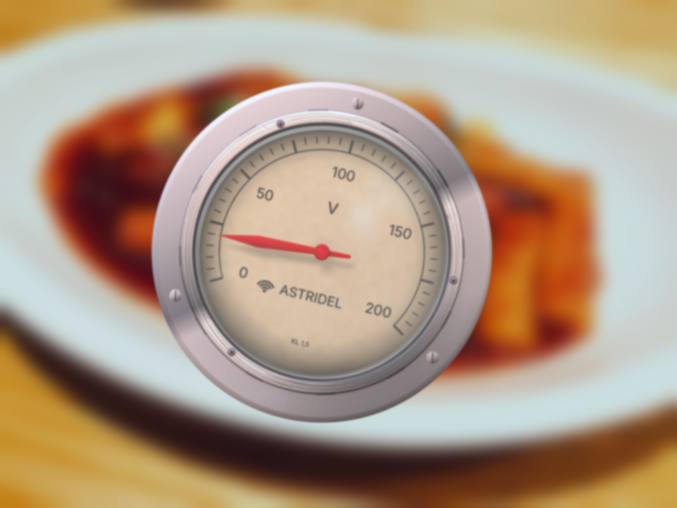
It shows 20 V
